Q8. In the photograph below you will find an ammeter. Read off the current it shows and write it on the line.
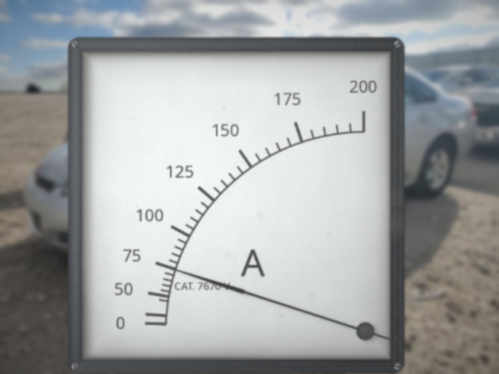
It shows 75 A
